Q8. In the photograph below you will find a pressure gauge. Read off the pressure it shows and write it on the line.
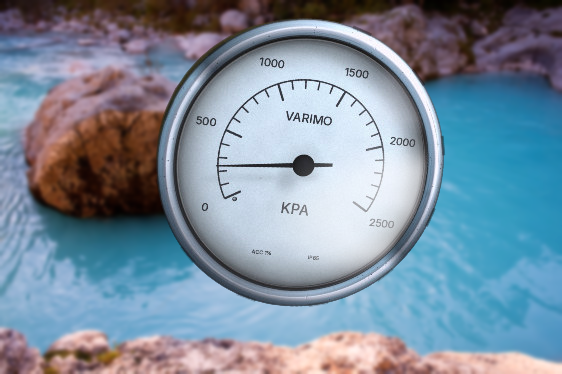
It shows 250 kPa
